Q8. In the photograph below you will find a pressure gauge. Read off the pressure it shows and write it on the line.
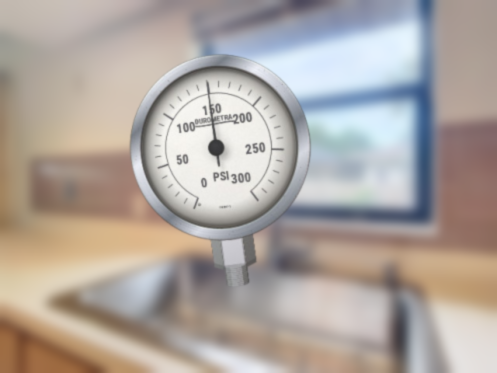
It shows 150 psi
